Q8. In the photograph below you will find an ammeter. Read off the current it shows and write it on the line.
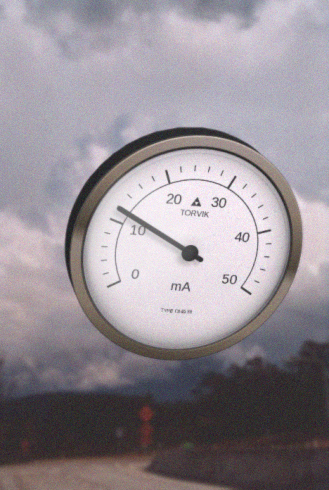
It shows 12 mA
